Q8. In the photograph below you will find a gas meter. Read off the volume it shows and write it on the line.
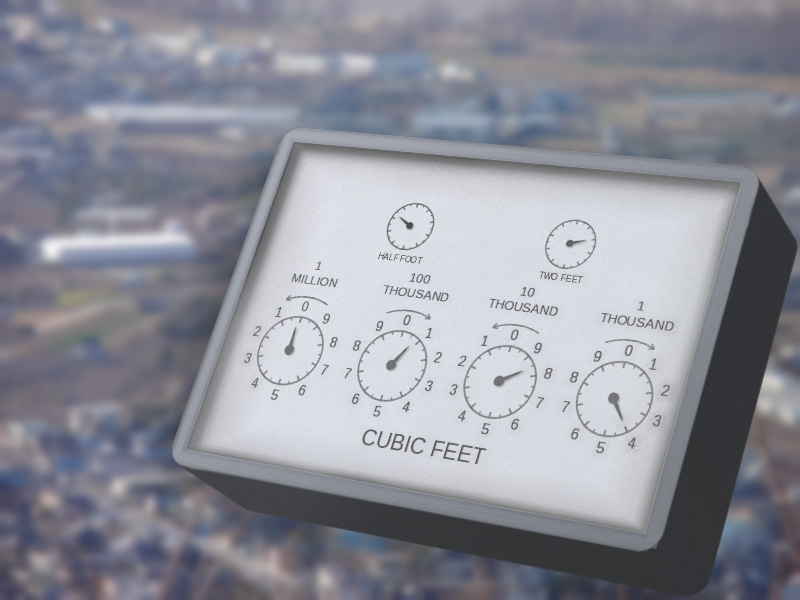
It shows 8400 ft³
